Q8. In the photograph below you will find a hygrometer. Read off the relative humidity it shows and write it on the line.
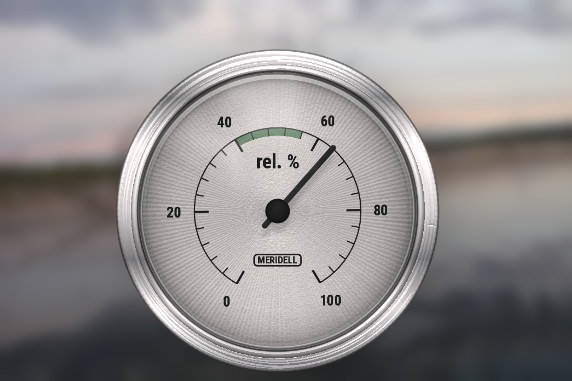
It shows 64 %
